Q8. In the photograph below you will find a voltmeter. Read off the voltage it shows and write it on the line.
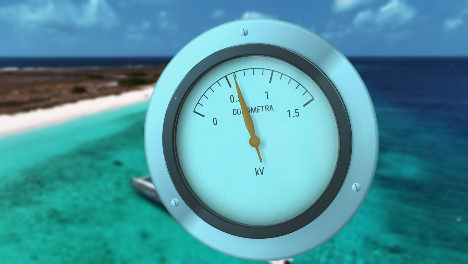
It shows 0.6 kV
